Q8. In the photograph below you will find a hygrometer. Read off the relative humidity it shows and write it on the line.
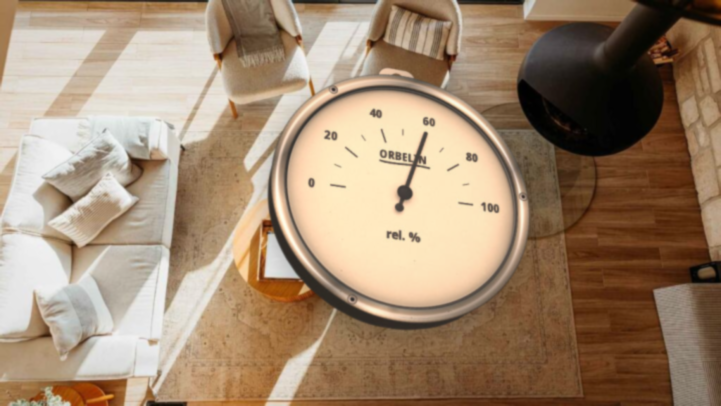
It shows 60 %
